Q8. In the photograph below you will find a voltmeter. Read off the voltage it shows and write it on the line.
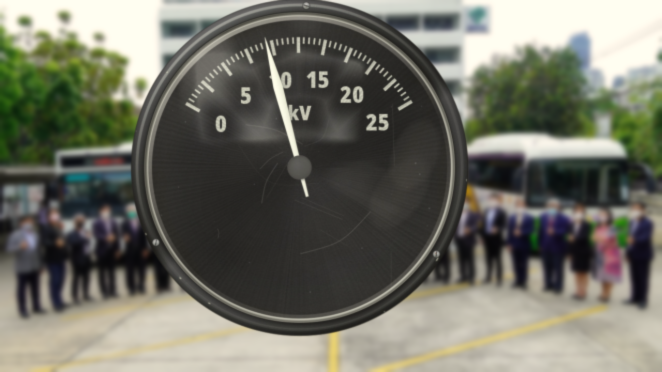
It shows 9.5 kV
